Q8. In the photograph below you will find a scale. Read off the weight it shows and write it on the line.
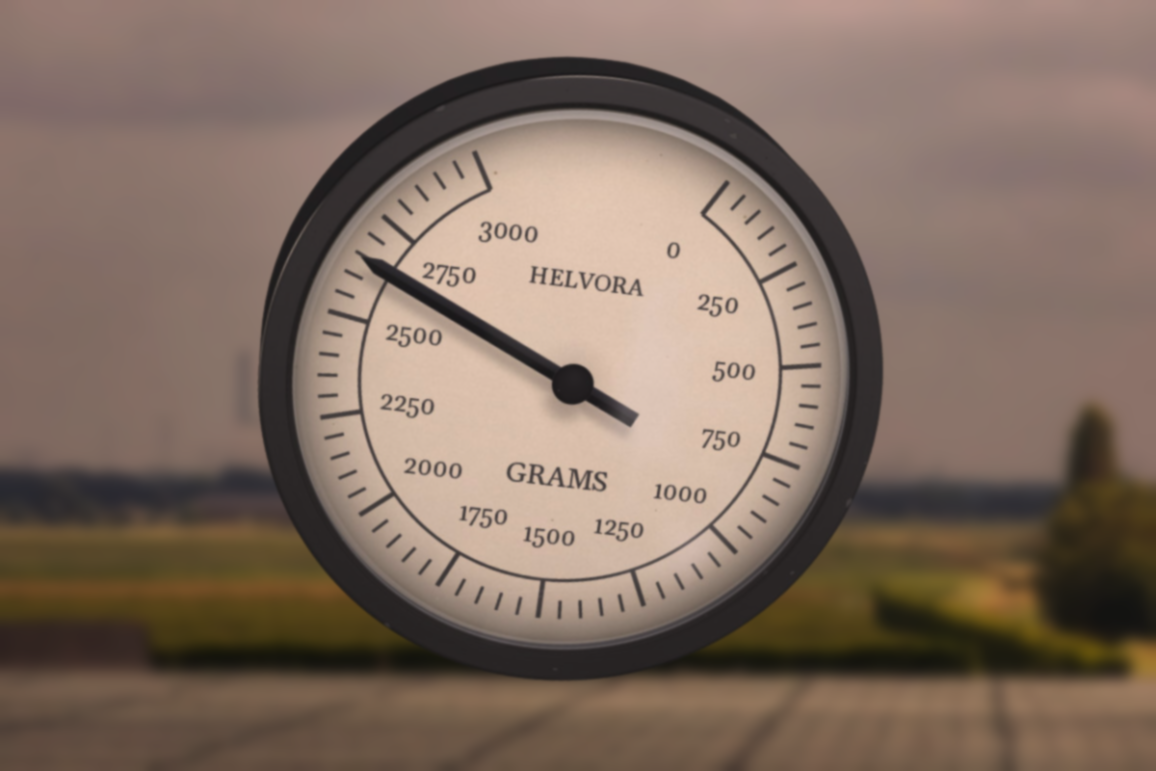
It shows 2650 g
